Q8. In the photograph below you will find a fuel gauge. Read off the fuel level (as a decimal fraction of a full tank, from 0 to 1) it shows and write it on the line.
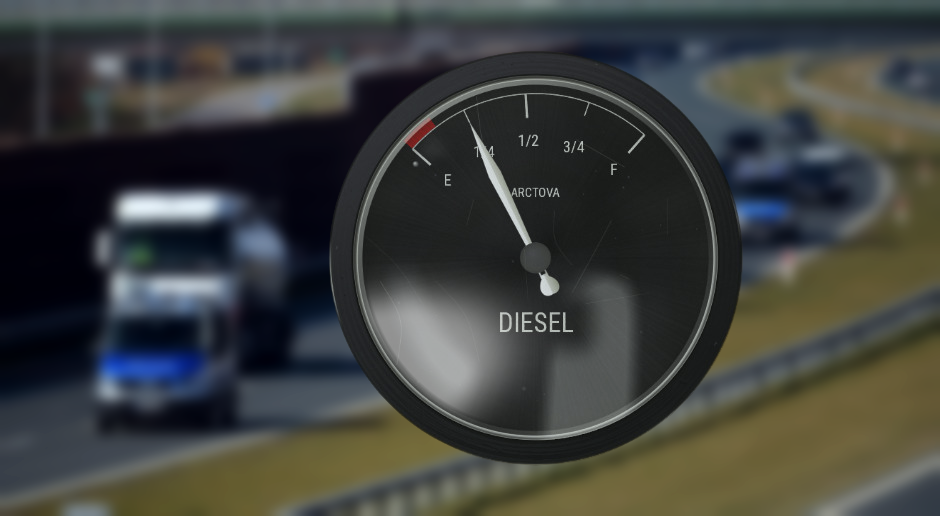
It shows 0.25
